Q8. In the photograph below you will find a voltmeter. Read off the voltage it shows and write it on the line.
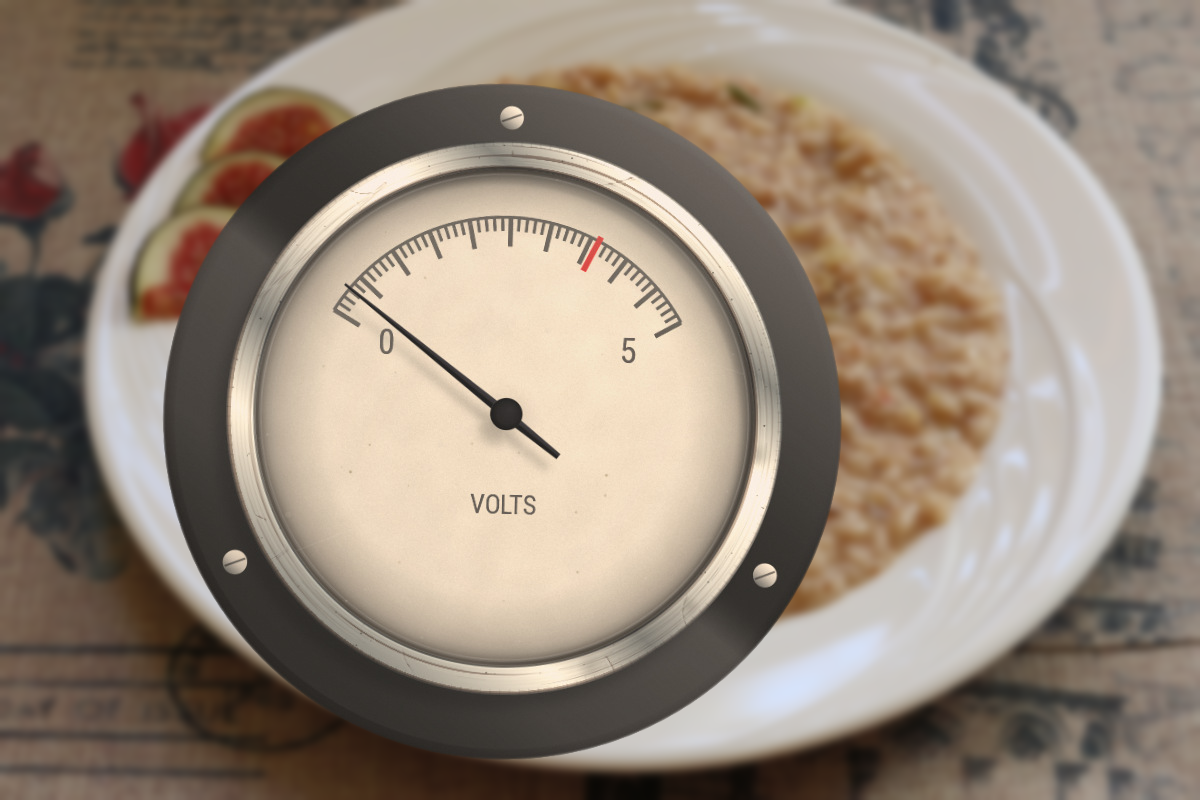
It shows 0.3 V
